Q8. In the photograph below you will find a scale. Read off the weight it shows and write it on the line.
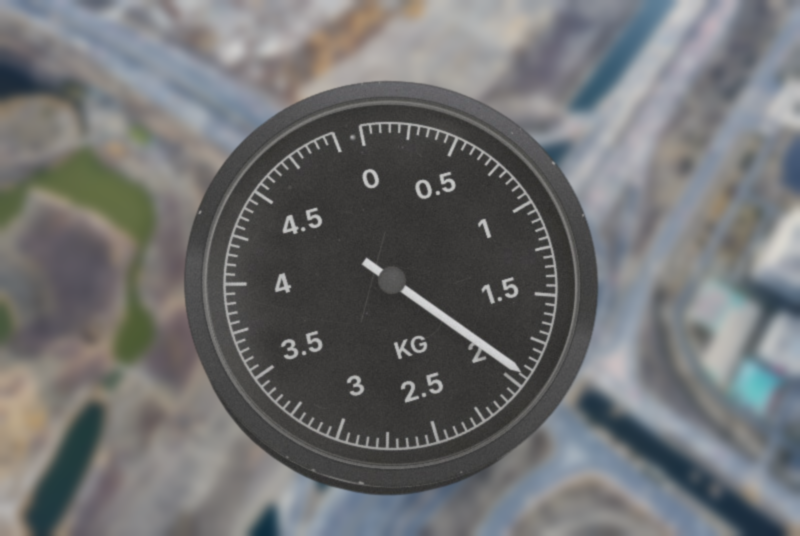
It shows 1.95 kg
